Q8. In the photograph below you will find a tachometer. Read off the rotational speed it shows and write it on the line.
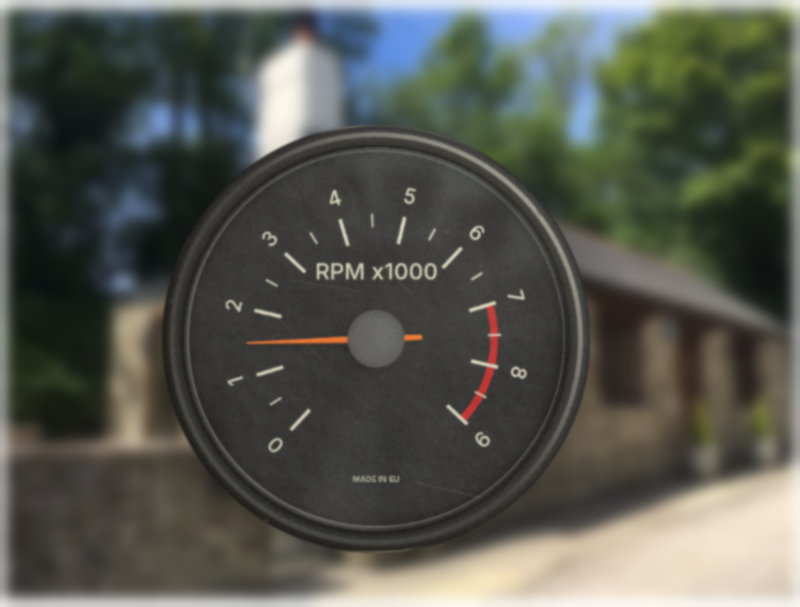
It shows 1500 rpm
